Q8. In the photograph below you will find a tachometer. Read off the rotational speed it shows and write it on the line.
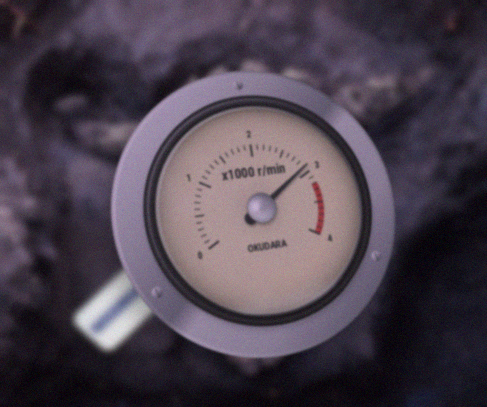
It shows 2900 rpm
